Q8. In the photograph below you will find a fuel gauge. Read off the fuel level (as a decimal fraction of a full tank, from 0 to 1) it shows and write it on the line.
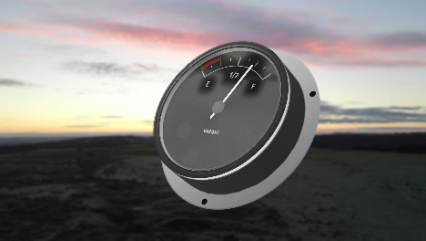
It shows 0.75
